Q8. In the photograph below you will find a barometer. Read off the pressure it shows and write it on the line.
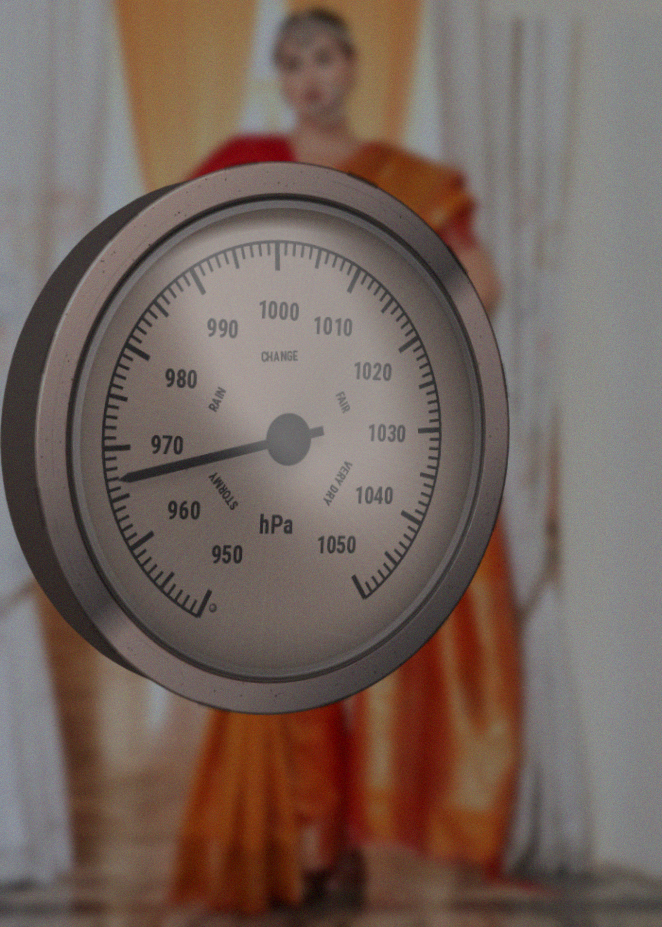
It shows 967 hPa
